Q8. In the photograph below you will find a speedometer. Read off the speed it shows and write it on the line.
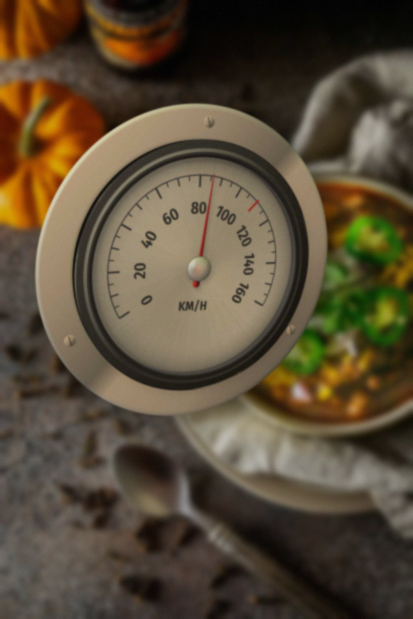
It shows 85 km/h
